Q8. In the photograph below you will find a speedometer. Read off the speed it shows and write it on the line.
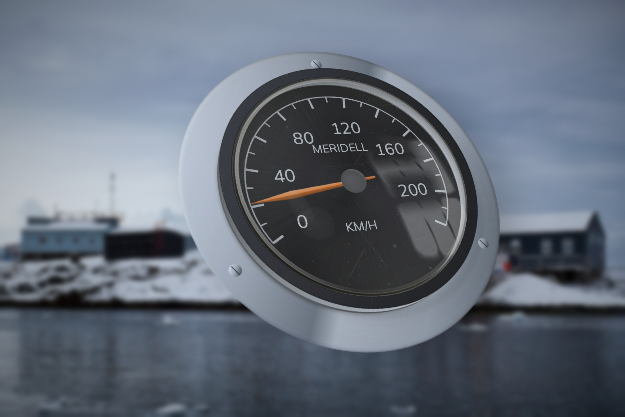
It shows 20 km/h
